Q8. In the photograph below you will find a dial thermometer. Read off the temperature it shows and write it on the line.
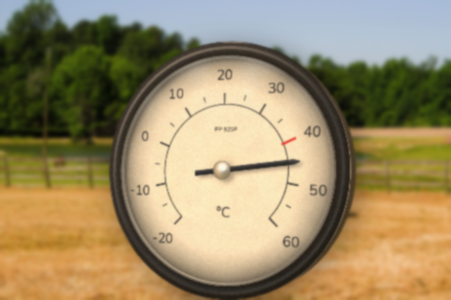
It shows 45 °C
